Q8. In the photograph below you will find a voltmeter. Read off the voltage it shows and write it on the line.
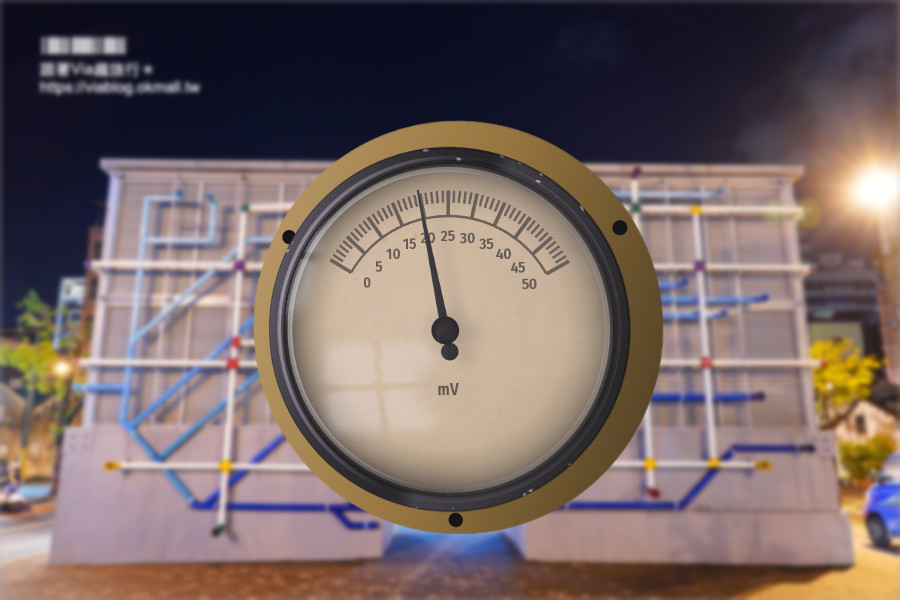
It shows 20 mV
